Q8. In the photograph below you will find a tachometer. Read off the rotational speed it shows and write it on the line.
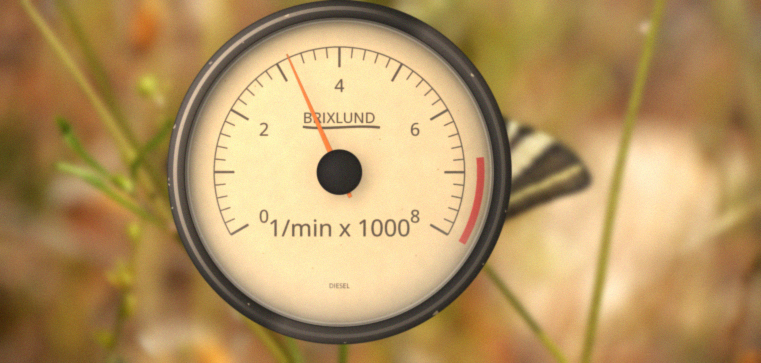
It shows 3200 rpm
